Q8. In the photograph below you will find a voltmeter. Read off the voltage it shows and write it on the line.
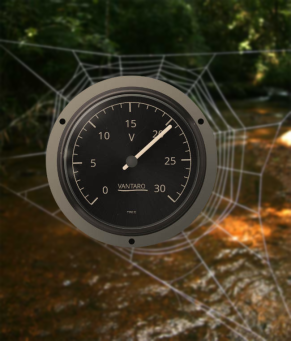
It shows 20.5 V
